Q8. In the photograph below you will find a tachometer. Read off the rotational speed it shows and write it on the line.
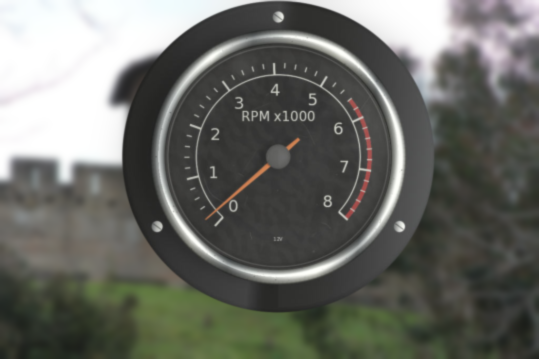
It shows 200 rpm
